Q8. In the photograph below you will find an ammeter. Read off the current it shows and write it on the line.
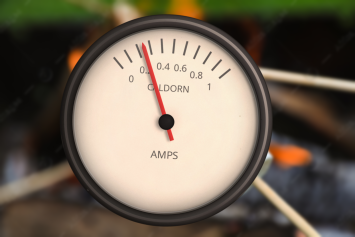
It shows 0.25 A
